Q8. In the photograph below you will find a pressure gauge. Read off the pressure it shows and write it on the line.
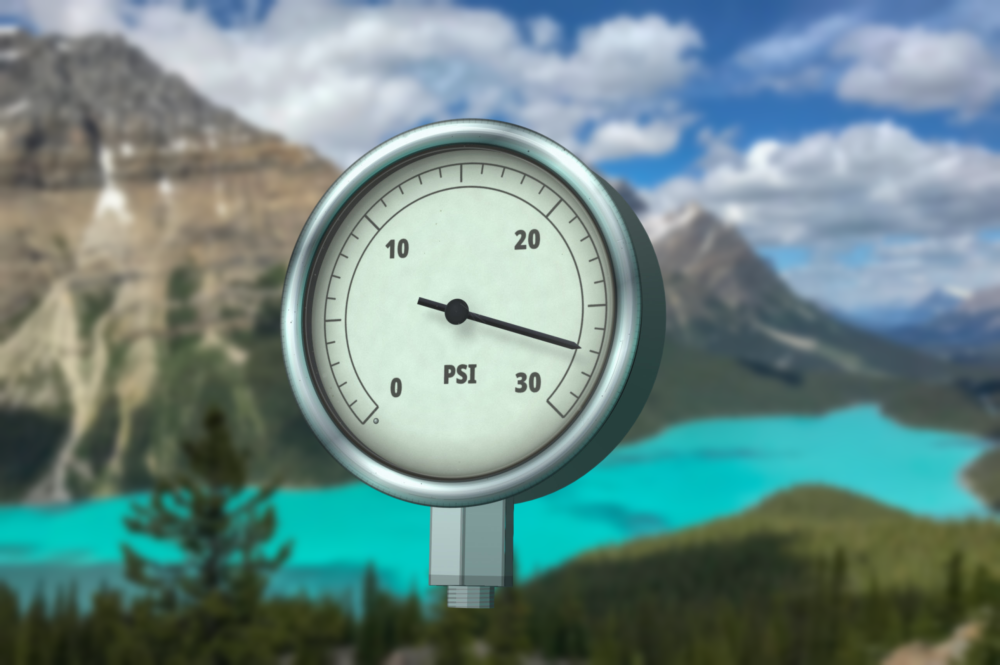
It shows 27 psi
